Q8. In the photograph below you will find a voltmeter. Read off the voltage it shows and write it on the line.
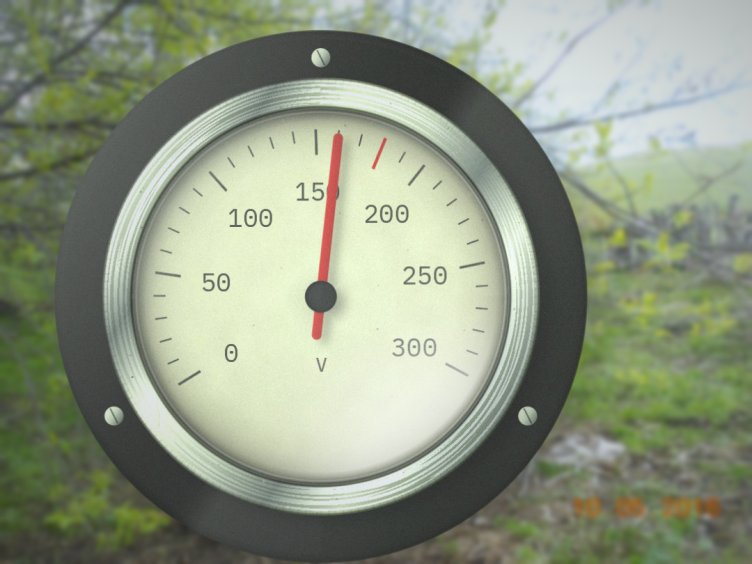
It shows 160 V
